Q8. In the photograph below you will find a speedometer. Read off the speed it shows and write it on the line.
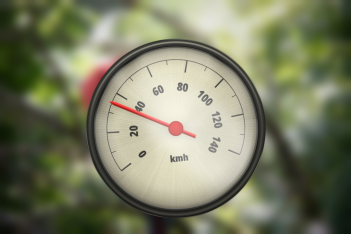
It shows 35 km/h
